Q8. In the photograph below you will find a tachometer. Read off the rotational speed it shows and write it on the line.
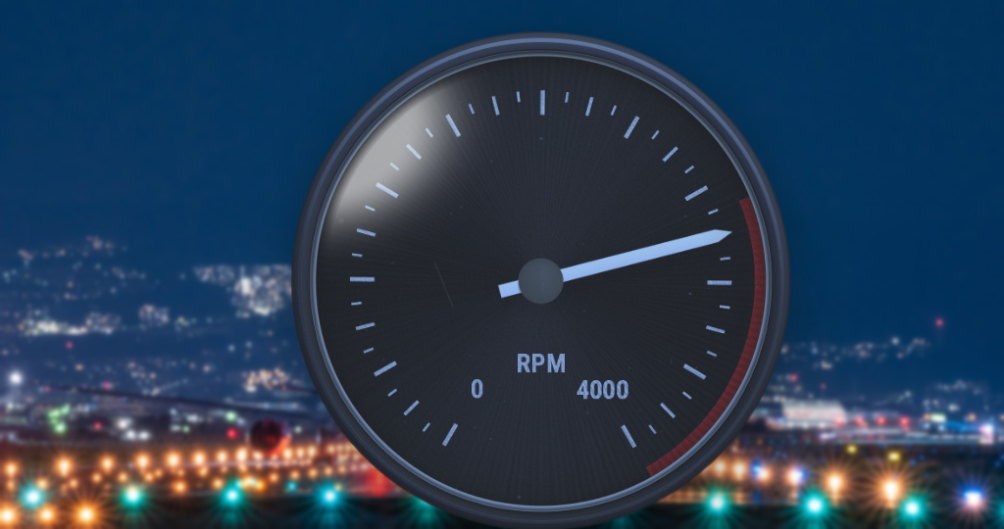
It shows 3000 rpm
